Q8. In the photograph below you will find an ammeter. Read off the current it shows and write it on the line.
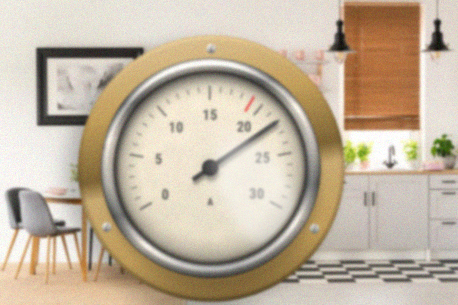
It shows 22 A
